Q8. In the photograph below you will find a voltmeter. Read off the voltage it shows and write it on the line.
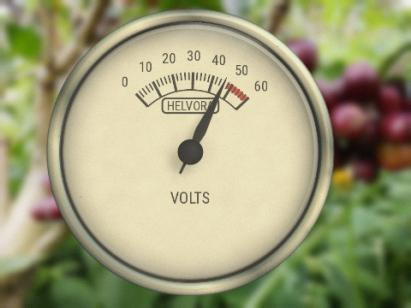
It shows 46 V
